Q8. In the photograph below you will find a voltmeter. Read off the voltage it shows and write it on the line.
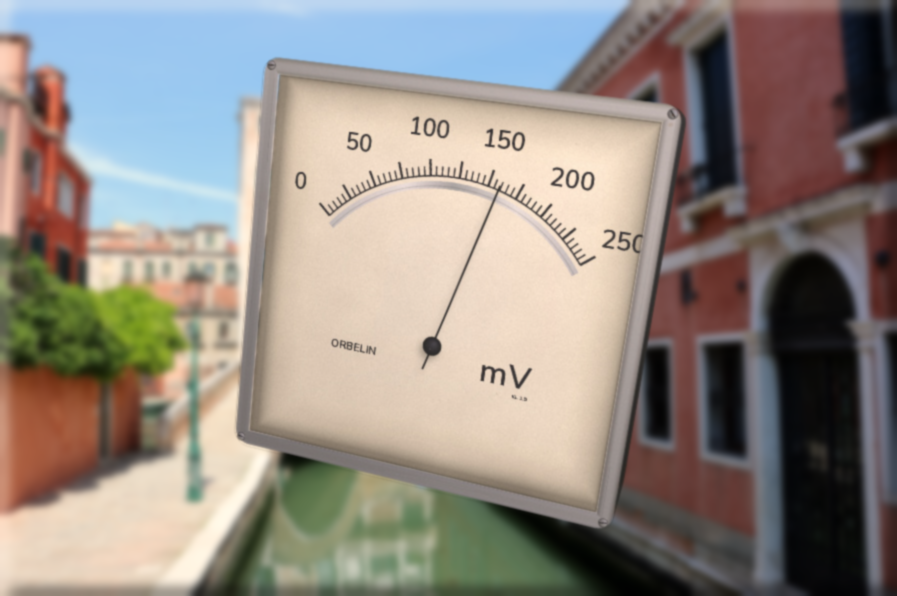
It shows 160 mV
